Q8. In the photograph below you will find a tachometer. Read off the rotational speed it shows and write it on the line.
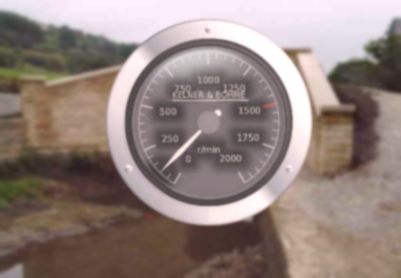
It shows 100 rpm
